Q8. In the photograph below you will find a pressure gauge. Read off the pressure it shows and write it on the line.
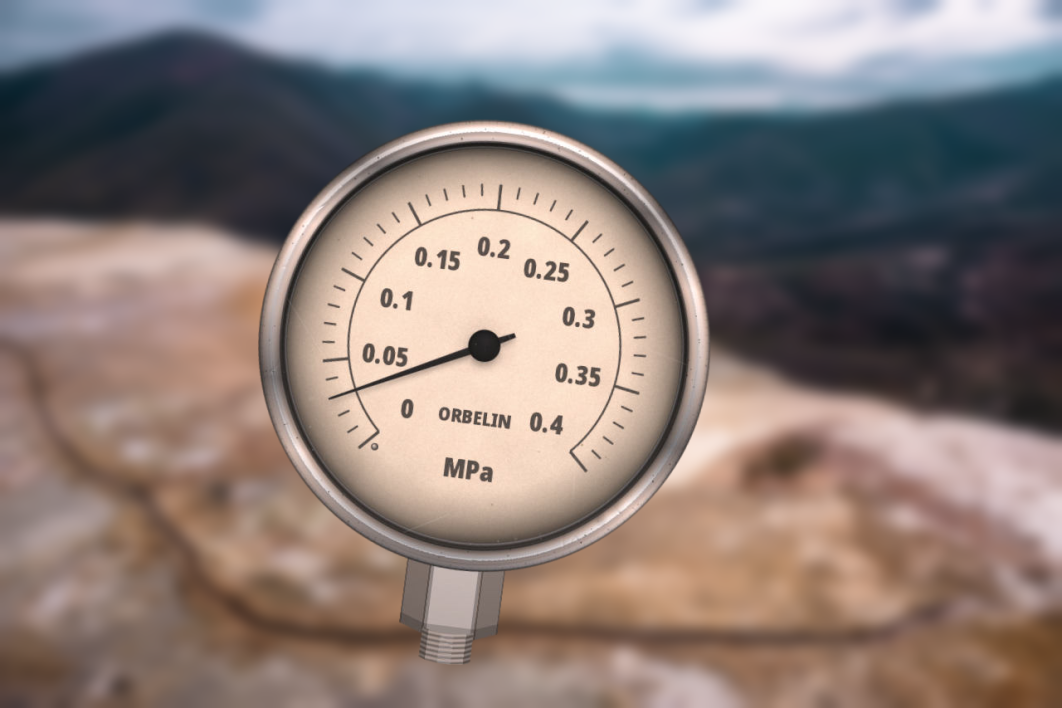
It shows 0.03 MPa
